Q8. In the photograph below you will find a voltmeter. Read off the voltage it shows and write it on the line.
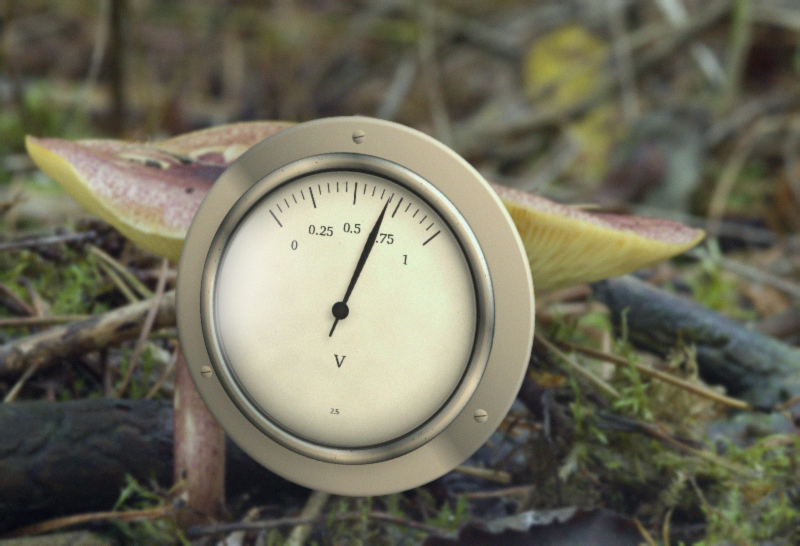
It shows 0.7 V
